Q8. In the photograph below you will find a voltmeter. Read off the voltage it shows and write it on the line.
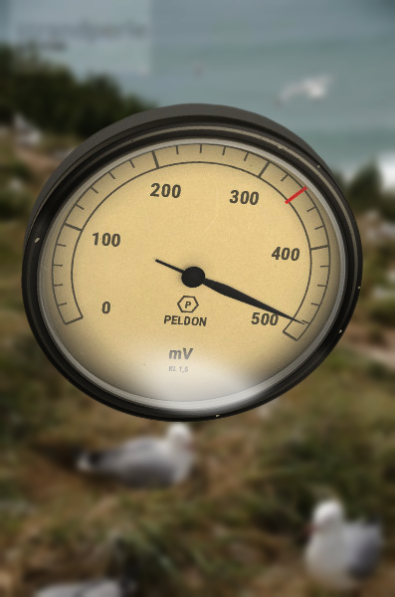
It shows 480 mV
